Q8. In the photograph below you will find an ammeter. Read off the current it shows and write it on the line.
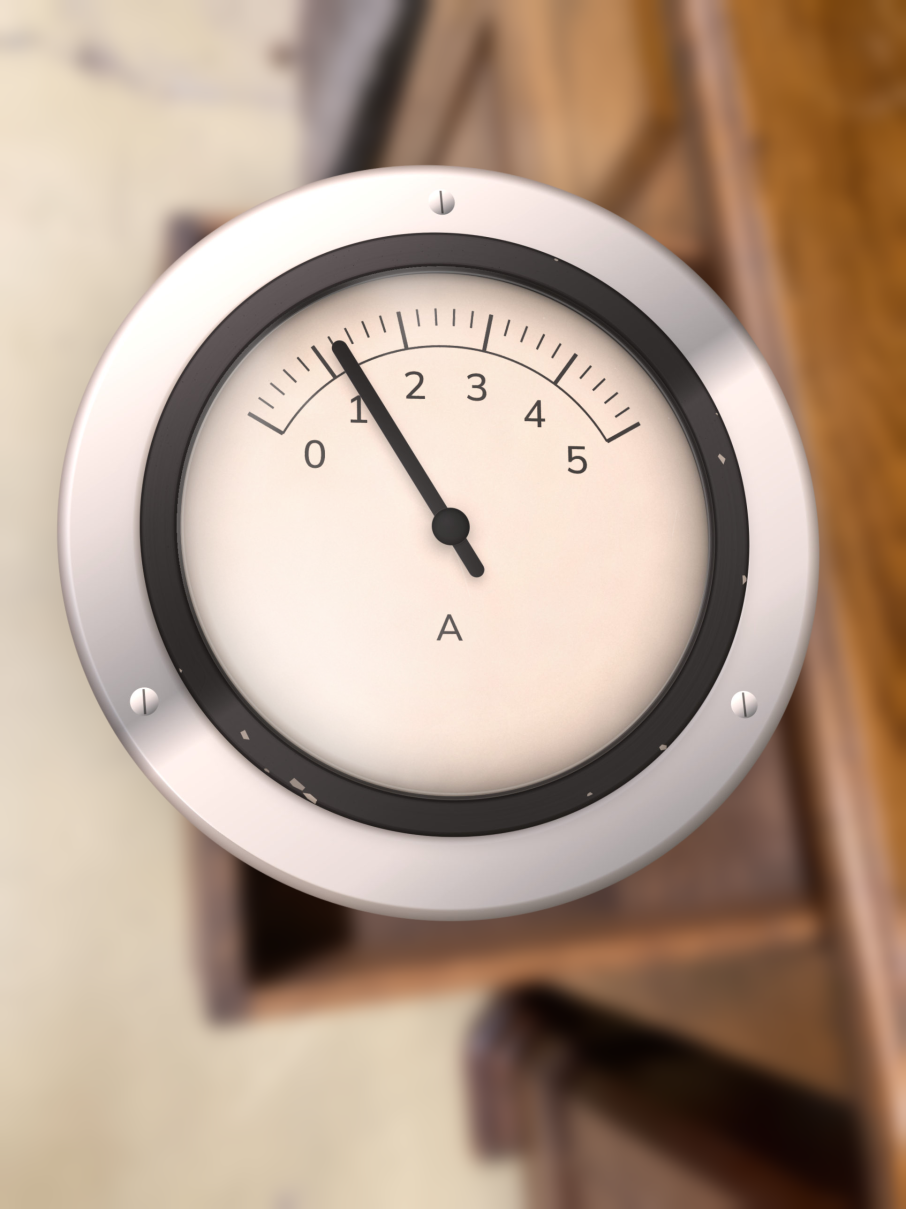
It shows 1.2 A
